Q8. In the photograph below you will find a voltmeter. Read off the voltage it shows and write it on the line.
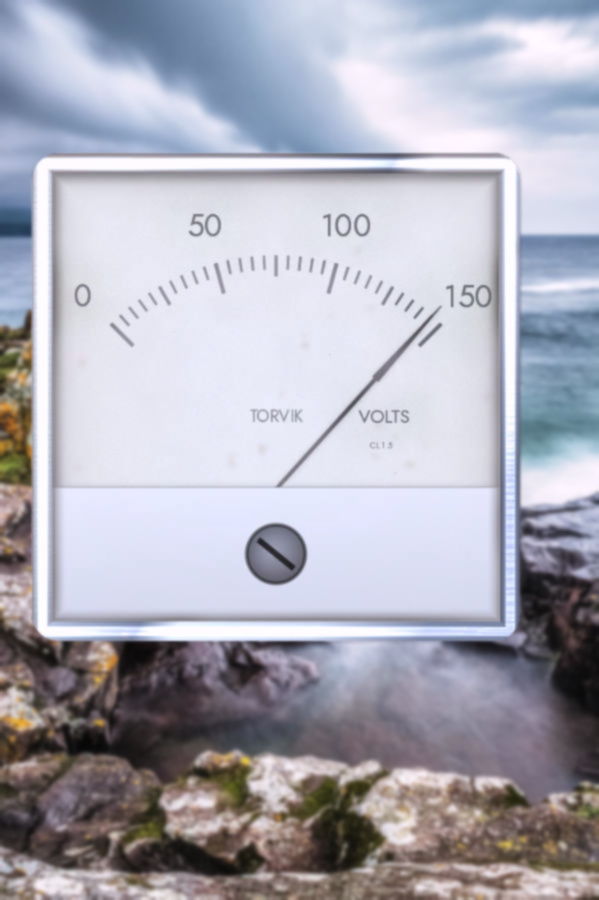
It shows 145 V
